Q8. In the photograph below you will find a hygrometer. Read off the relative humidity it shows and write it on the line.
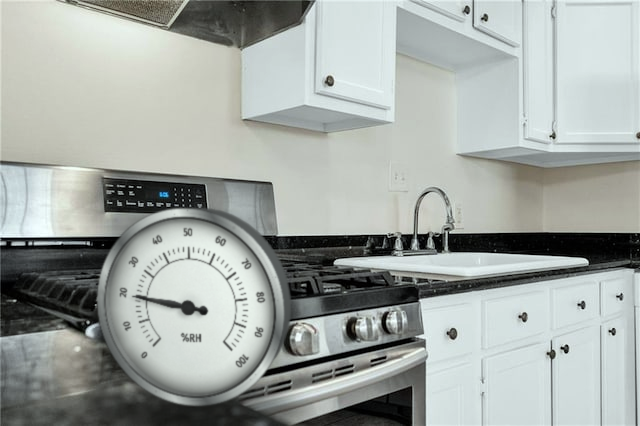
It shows 20 %
